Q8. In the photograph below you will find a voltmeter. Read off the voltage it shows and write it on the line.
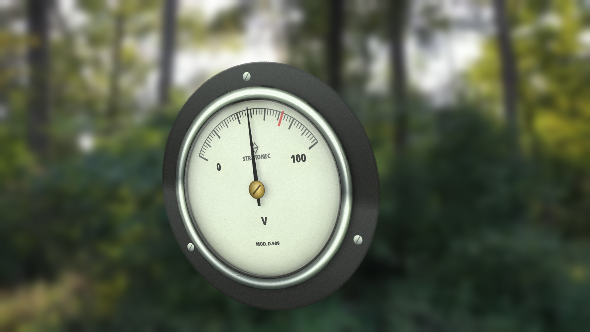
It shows 50 V
